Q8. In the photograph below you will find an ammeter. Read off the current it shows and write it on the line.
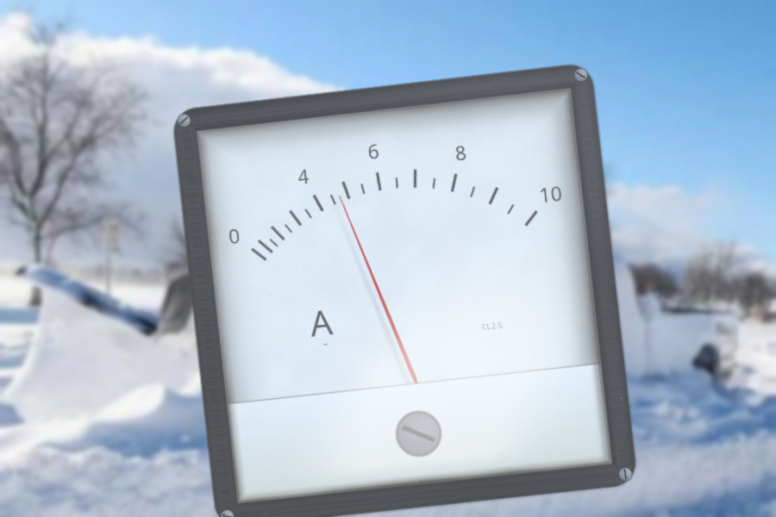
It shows 4.75 A
